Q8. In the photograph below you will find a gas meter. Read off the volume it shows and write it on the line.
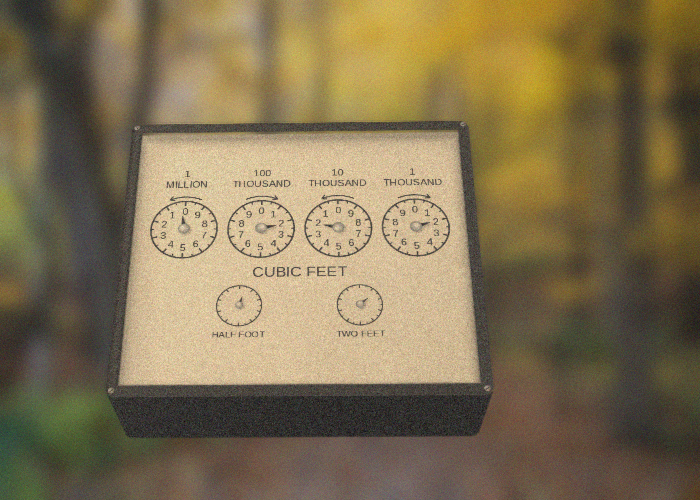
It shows 22200 ft³
